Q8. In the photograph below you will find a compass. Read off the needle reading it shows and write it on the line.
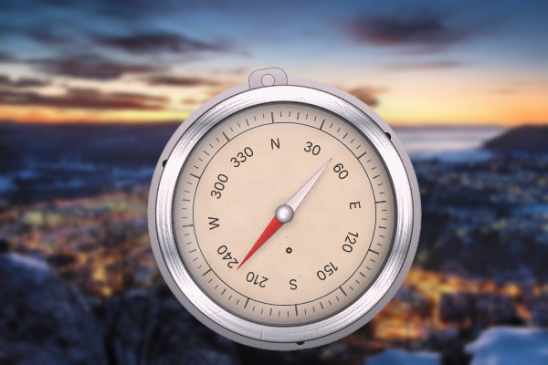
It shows 227.5 °
